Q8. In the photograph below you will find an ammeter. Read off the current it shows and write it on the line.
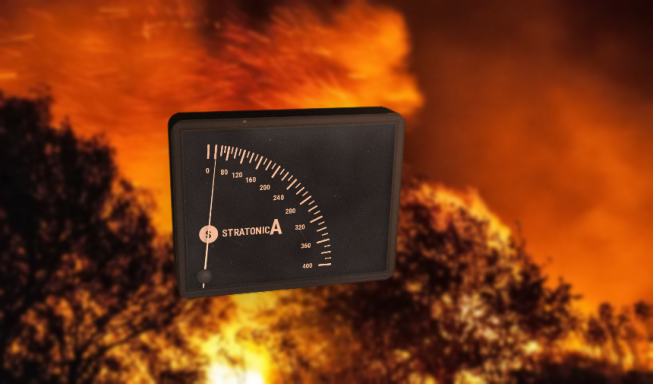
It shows 40 A
